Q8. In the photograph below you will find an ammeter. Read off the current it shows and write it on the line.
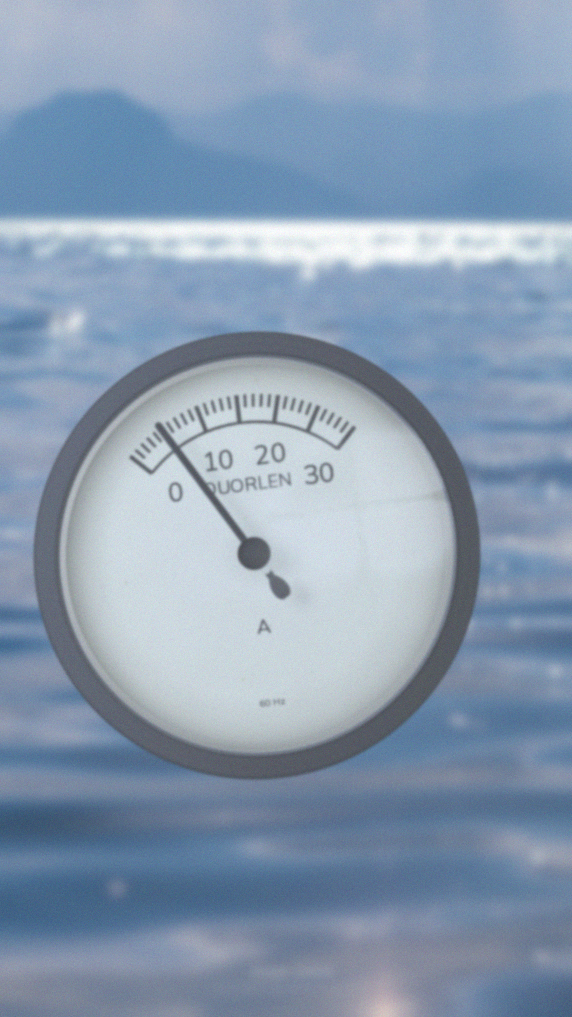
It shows 5 A
